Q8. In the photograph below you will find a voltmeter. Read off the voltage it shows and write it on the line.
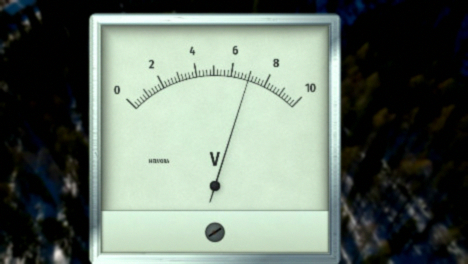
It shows 7 V
